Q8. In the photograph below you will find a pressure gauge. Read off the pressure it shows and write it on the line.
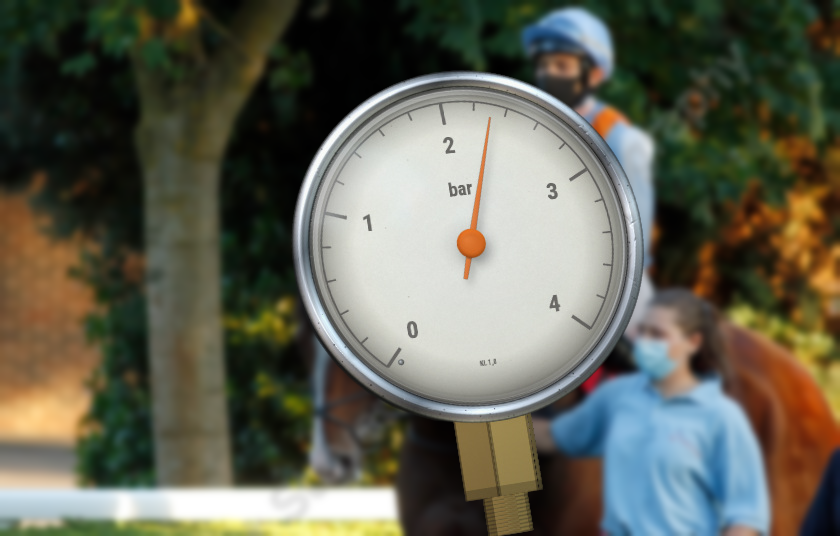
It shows 2.3 bar
